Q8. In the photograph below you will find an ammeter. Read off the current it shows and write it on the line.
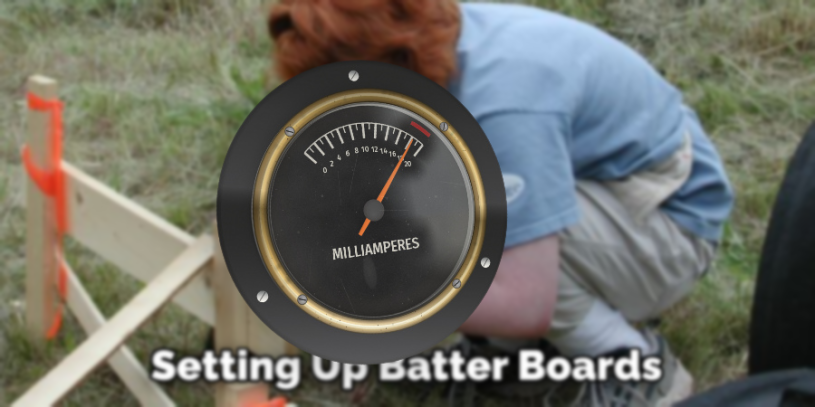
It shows 18 mA
